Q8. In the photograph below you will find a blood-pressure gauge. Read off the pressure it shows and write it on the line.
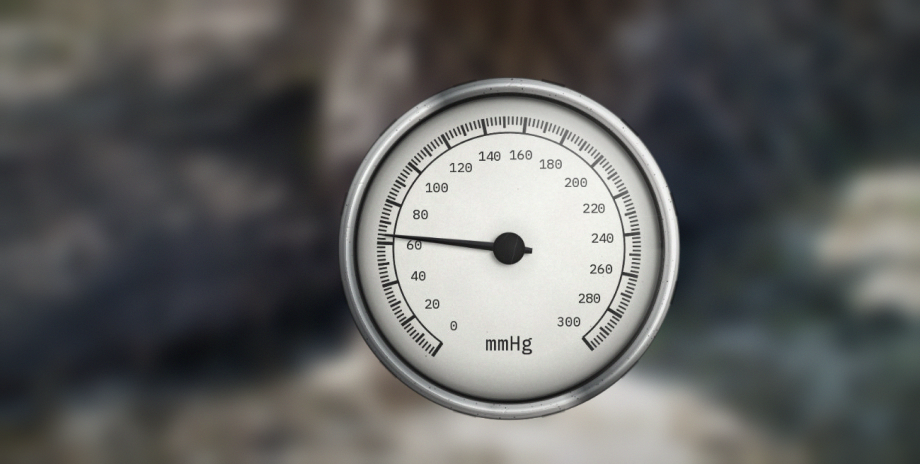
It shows 64 mmHg
